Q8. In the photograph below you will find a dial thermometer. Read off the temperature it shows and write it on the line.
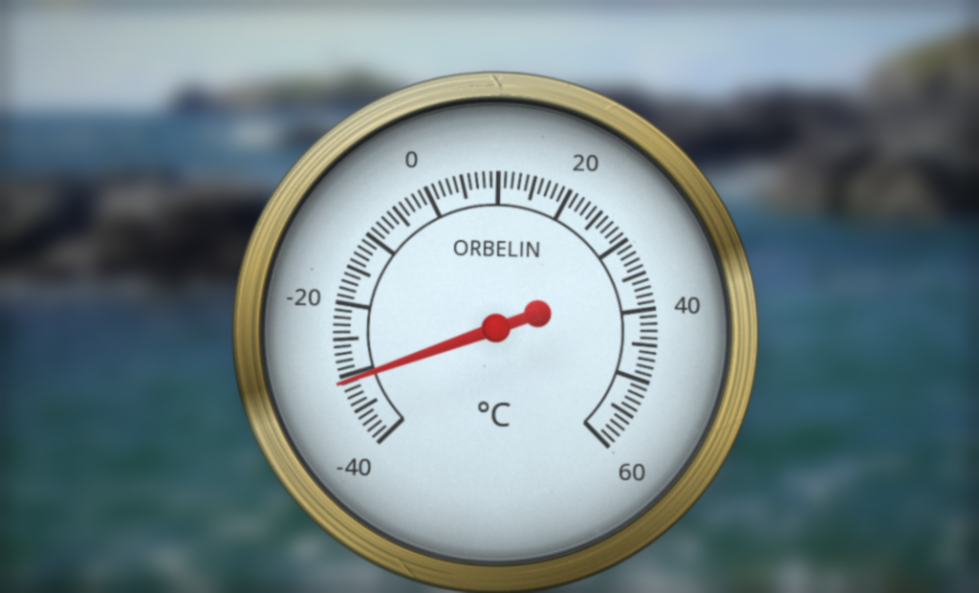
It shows -31 °C
